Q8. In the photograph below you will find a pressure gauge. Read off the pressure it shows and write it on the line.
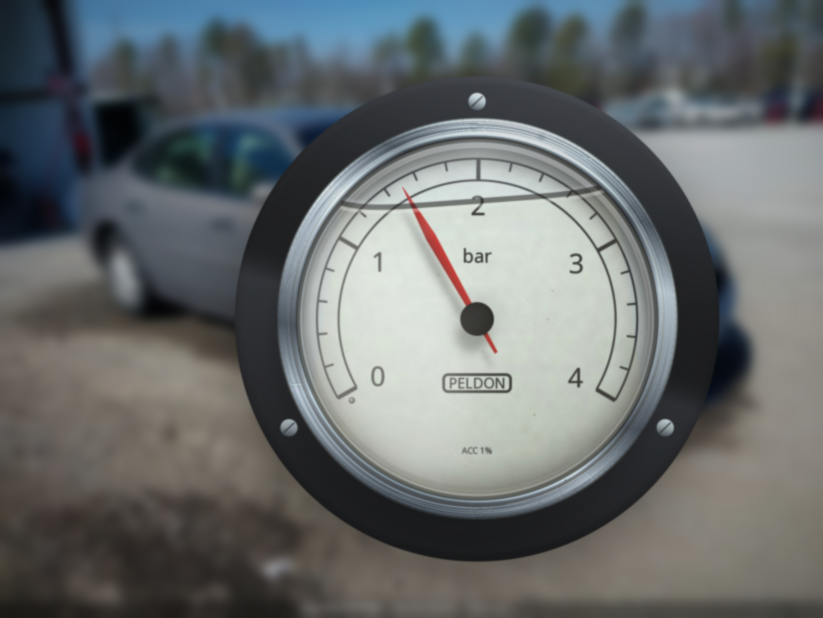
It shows 1.5 bar
